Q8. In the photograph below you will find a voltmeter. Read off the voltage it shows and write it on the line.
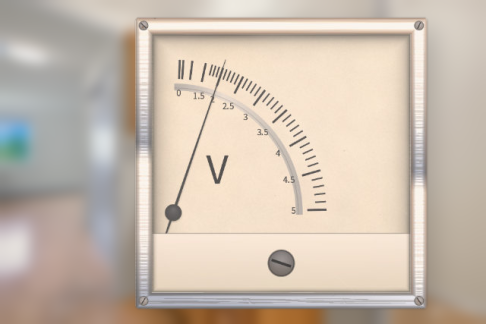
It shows 2 V
